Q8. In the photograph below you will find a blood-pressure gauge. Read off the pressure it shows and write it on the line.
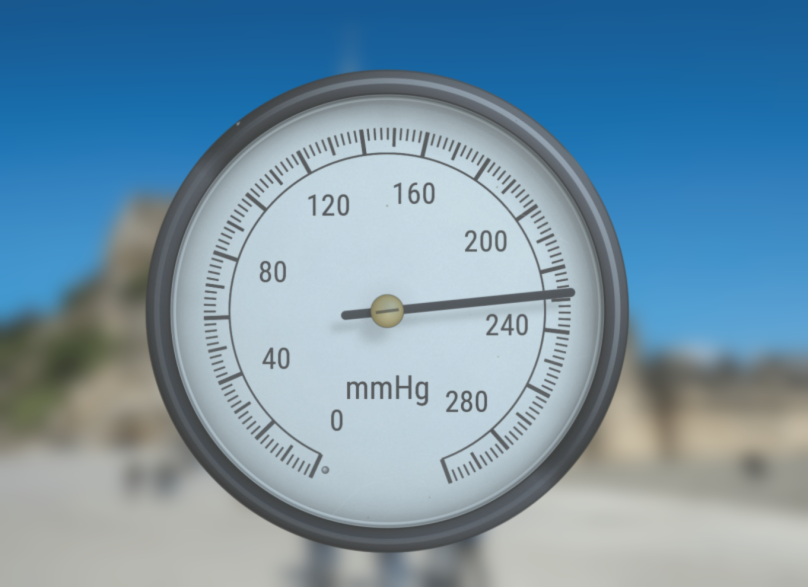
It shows 228 mmHg
